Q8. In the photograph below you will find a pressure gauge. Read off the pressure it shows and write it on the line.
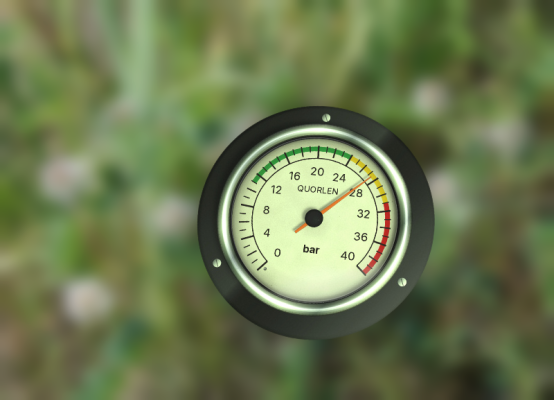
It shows 27.5 bar
